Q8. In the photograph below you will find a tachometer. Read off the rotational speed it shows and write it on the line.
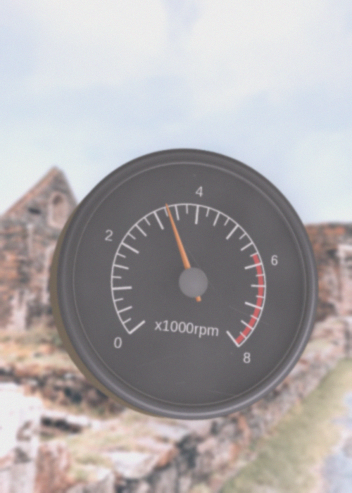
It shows 3250 rpm
